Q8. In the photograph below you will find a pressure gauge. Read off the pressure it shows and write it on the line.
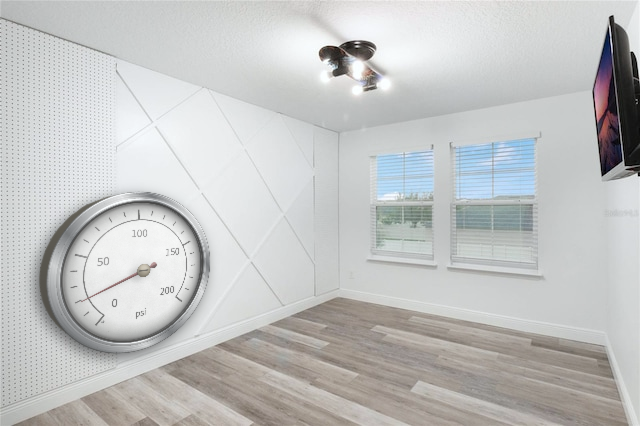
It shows 20 psi
